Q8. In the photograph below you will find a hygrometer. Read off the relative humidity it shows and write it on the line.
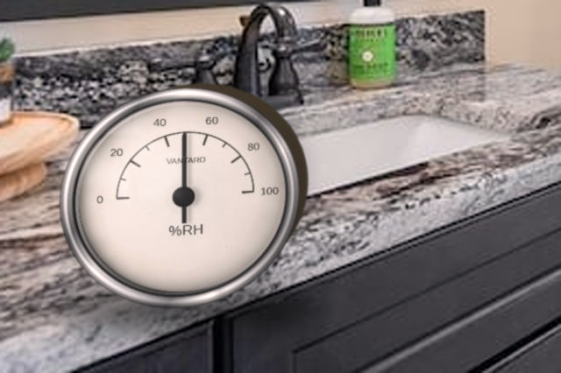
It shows 50 %
